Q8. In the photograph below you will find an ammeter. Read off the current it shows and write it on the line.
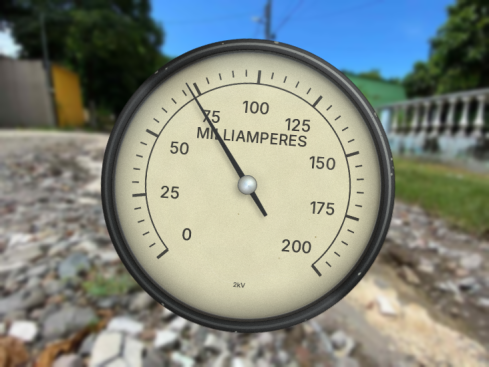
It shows 72.5 mA
